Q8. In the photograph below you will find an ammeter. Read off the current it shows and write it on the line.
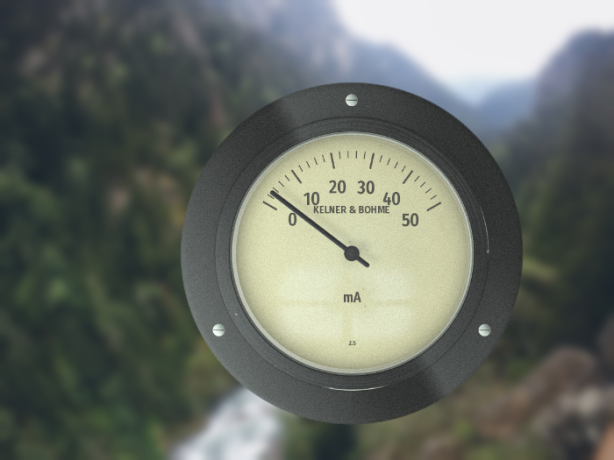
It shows 3 mA
